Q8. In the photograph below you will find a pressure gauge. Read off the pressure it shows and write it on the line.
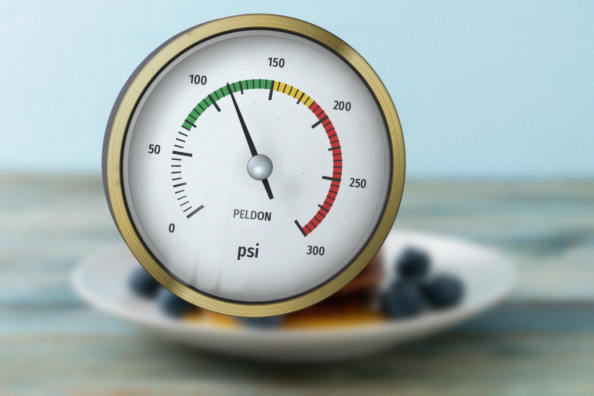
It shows 115 psi
